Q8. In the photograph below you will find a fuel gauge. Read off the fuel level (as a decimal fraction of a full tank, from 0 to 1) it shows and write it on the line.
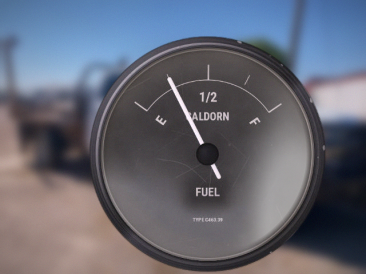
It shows 0.25
